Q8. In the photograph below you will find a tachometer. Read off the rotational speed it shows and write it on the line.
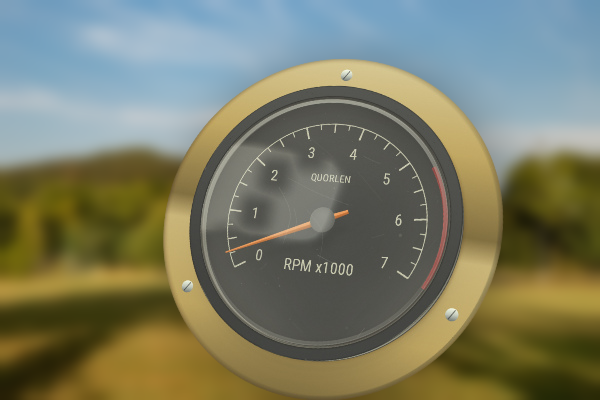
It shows 250 rpm
